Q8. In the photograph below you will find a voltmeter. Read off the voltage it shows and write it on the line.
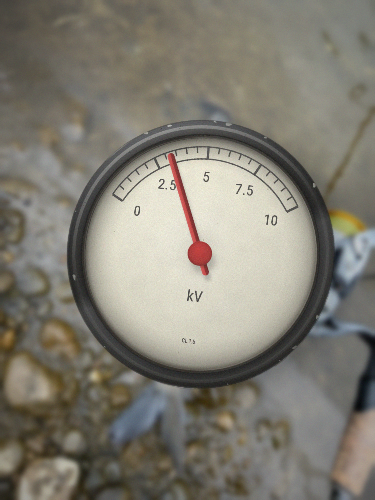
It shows 3.25 kV
